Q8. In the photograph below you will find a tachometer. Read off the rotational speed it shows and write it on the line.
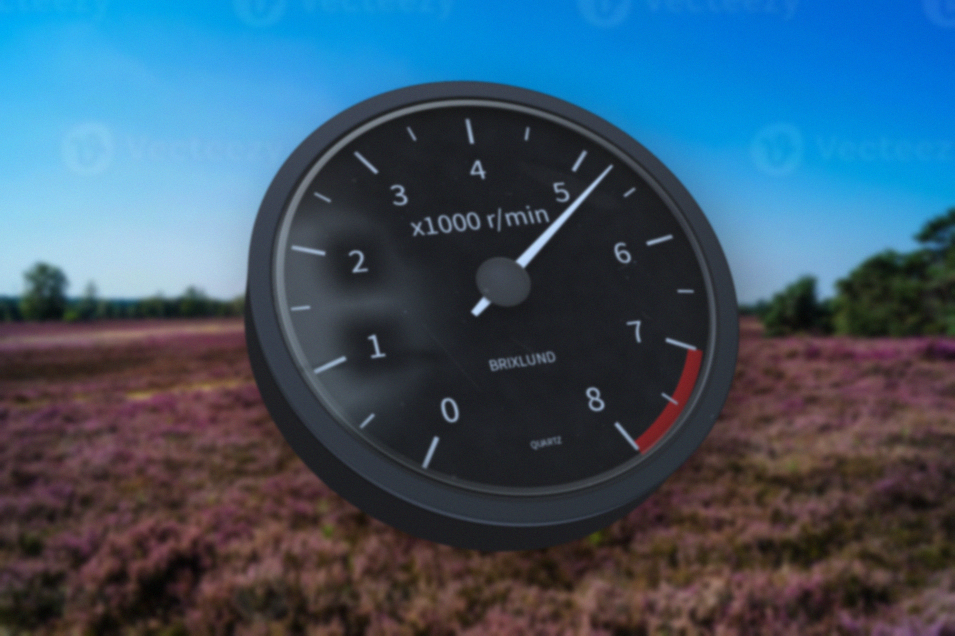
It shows 5250 rpm
